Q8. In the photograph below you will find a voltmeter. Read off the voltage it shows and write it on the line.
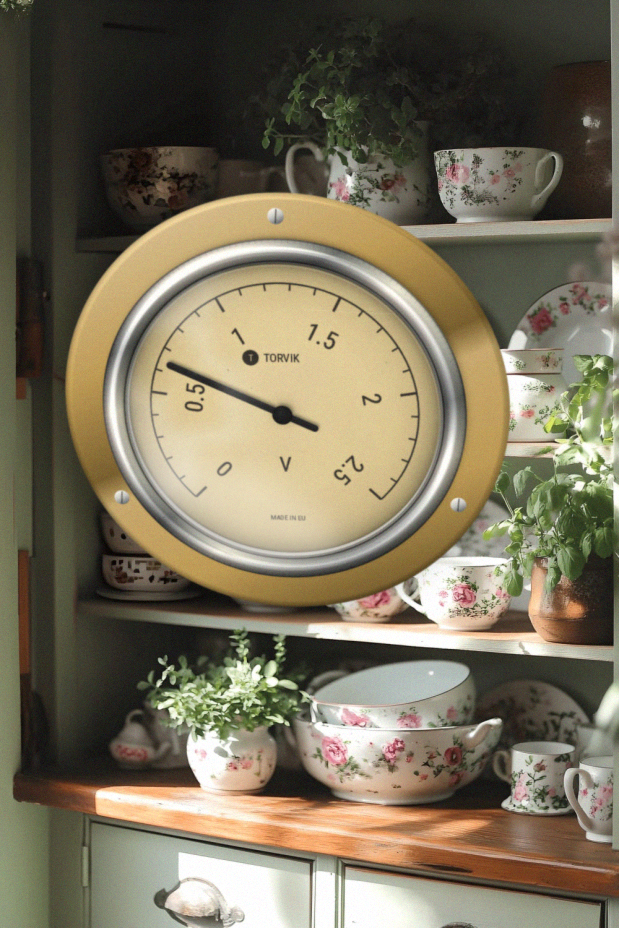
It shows 0.65 V
